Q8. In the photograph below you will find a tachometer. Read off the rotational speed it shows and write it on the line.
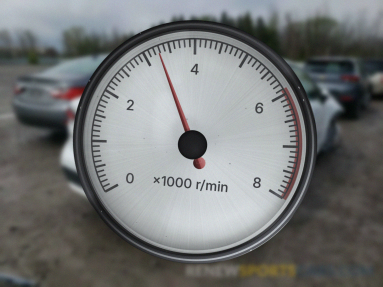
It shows 3300 rpm
